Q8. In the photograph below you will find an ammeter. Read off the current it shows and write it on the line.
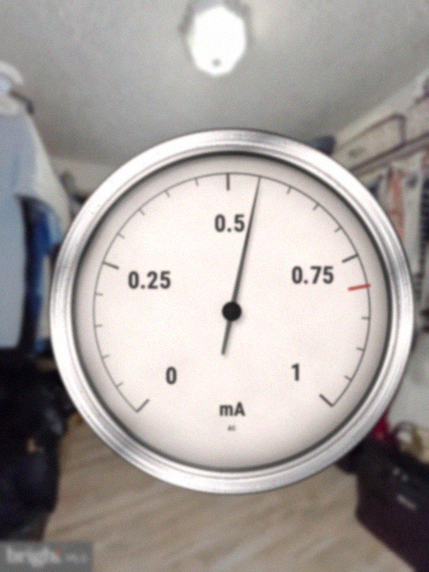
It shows 0.55 mA
